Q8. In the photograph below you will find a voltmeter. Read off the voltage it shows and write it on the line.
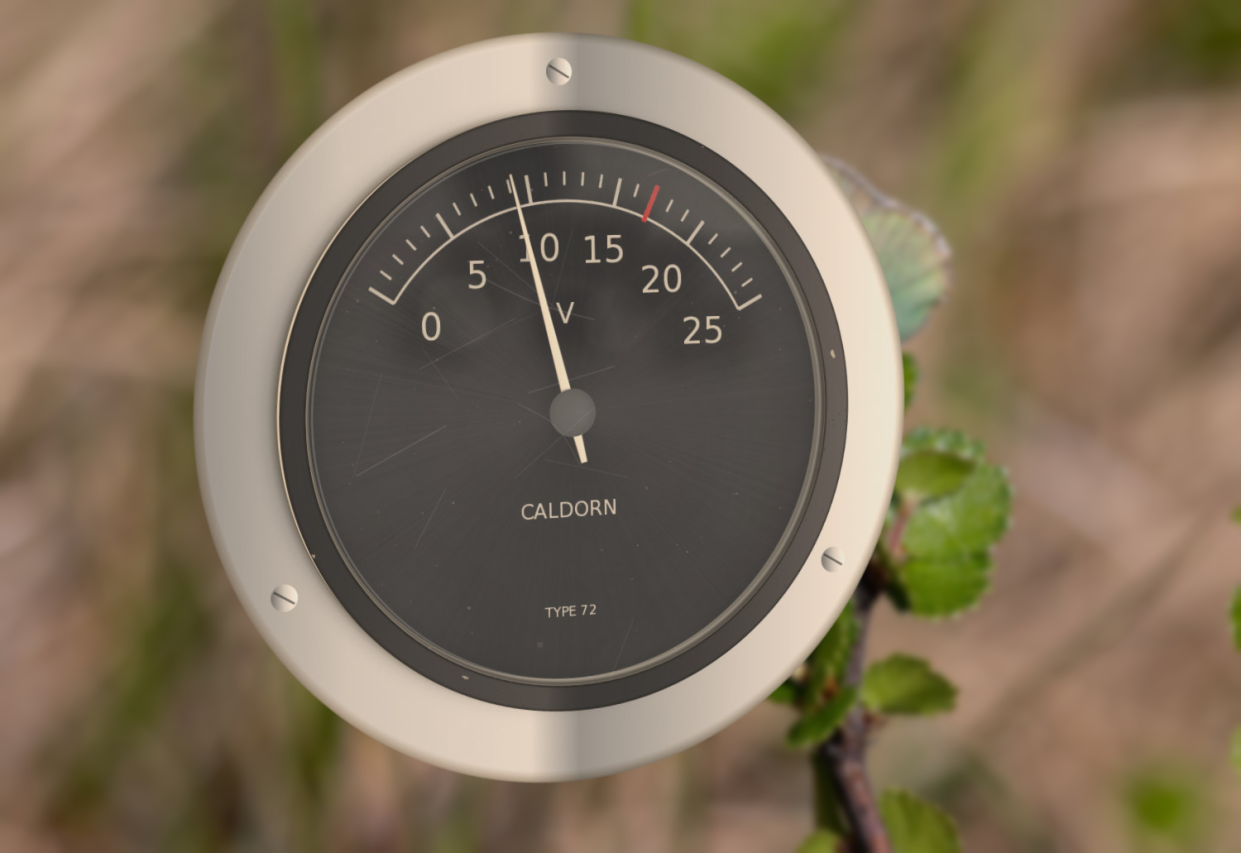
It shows 9 V
